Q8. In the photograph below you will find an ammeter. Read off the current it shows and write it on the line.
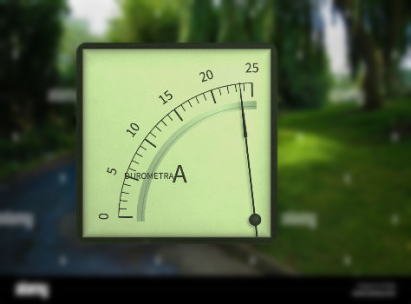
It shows 23.5 A
